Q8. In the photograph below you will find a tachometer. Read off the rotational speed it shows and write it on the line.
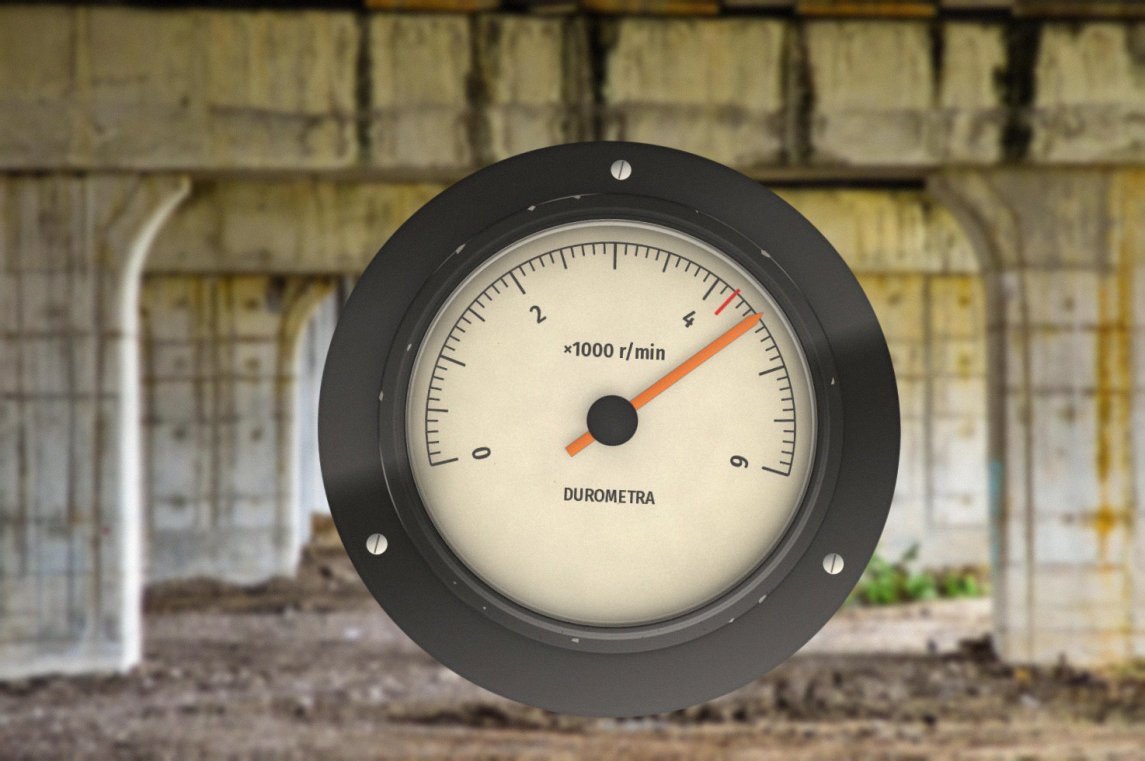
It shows 4500 rpm
